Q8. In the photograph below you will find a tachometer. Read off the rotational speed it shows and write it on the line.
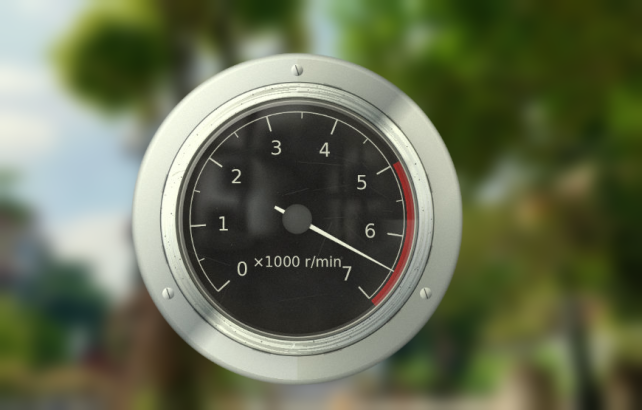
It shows 6500 rpm
